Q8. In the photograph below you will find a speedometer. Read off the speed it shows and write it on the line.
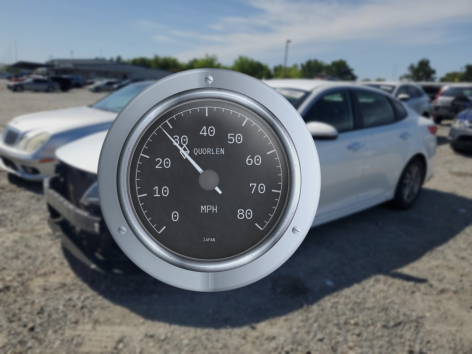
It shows 28 mph
